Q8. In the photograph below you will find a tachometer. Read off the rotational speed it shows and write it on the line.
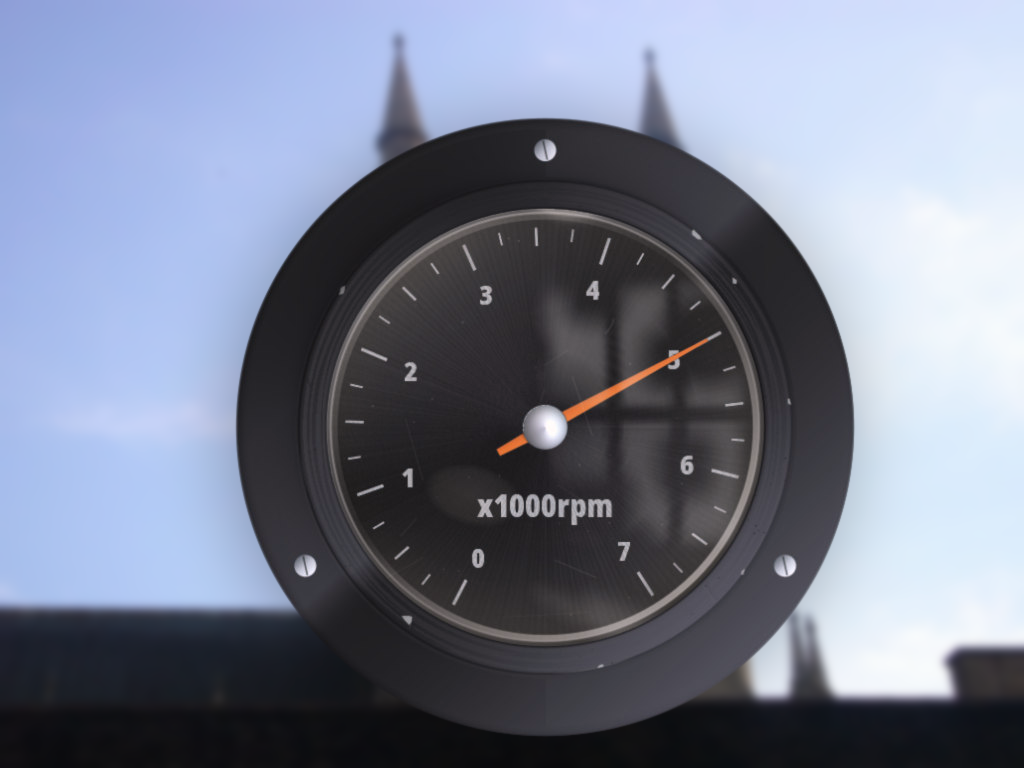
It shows 5000 rpm
